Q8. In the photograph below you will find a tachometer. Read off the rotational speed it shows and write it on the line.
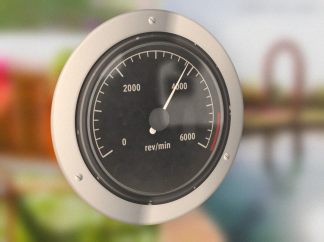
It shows 3800 rpm
